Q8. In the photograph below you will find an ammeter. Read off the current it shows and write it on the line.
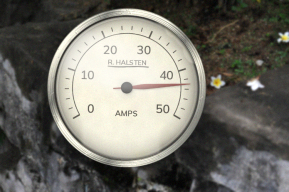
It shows 43 A
